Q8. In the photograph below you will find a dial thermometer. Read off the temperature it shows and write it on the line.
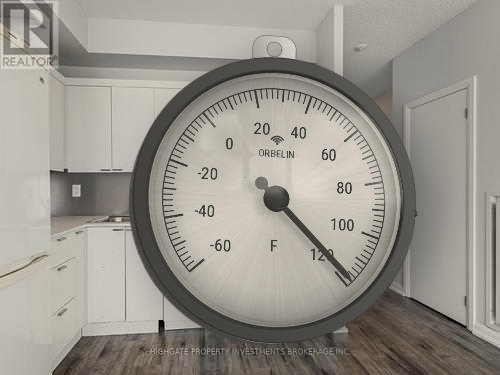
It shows 118 °F
